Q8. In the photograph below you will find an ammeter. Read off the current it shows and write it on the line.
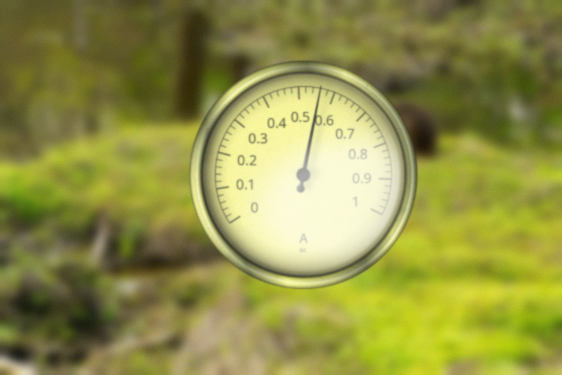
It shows 0.56 A
